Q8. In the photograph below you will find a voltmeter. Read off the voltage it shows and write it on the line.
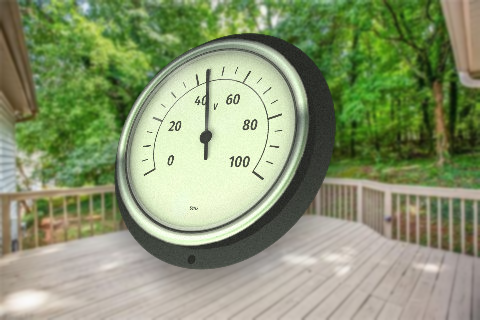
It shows 45 V
